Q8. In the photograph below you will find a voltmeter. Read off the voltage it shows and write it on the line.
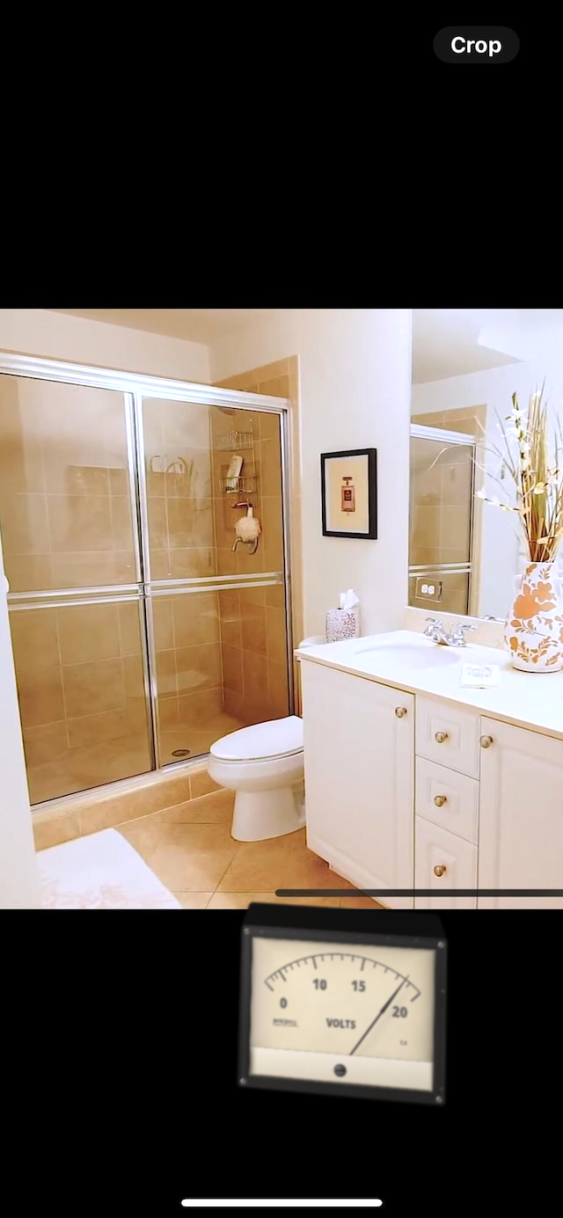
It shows 18.5 V
